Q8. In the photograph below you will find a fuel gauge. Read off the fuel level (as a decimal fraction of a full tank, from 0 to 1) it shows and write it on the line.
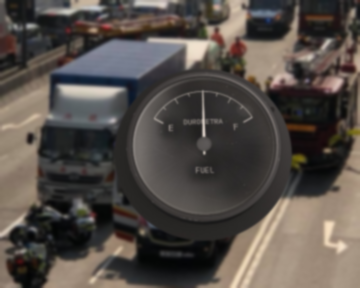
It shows 0.5
